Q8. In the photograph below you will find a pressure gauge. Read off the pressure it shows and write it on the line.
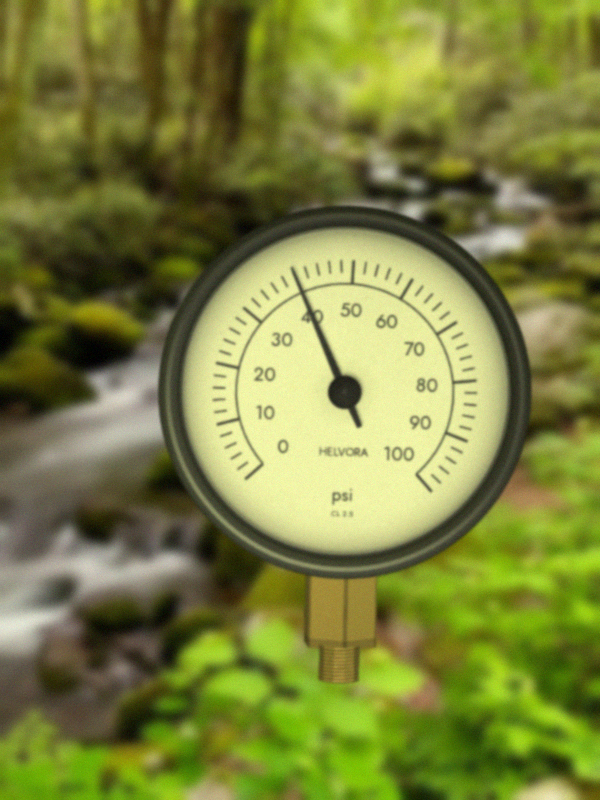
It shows 40 psi
